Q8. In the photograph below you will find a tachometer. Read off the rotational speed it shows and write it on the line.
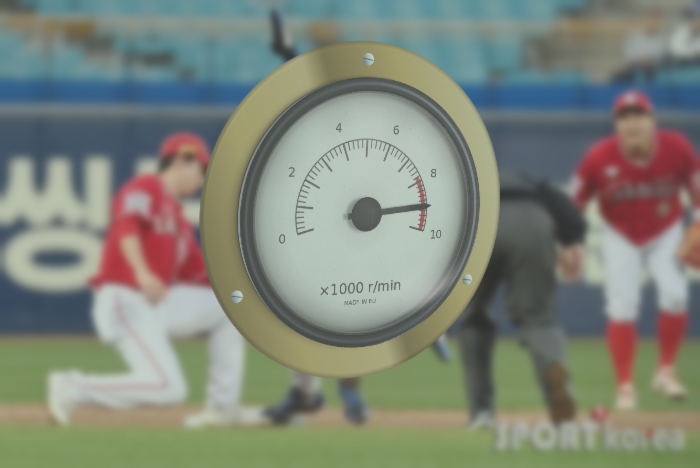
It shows 9000 rpm
